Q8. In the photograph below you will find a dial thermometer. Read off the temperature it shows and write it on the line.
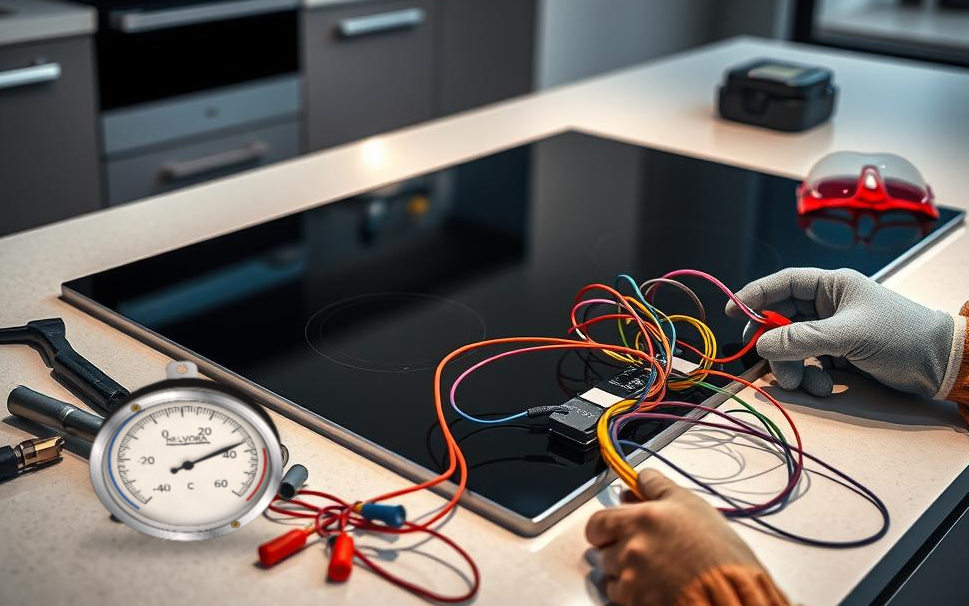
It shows 35 °C
